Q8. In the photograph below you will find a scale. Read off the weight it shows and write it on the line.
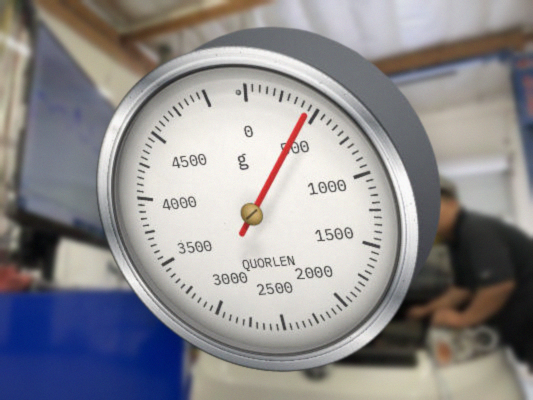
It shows 450 g
